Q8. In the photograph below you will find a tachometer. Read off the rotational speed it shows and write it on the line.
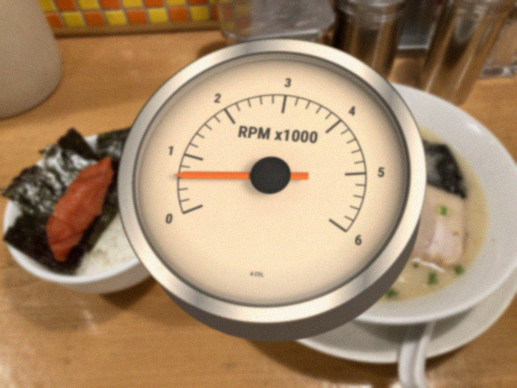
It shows 600 rpm
